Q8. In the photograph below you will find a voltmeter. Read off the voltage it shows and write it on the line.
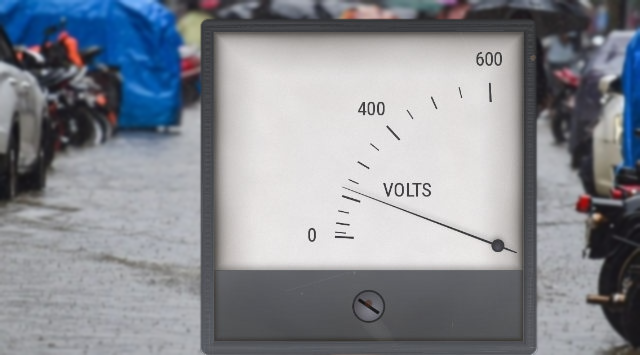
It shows 225 V
